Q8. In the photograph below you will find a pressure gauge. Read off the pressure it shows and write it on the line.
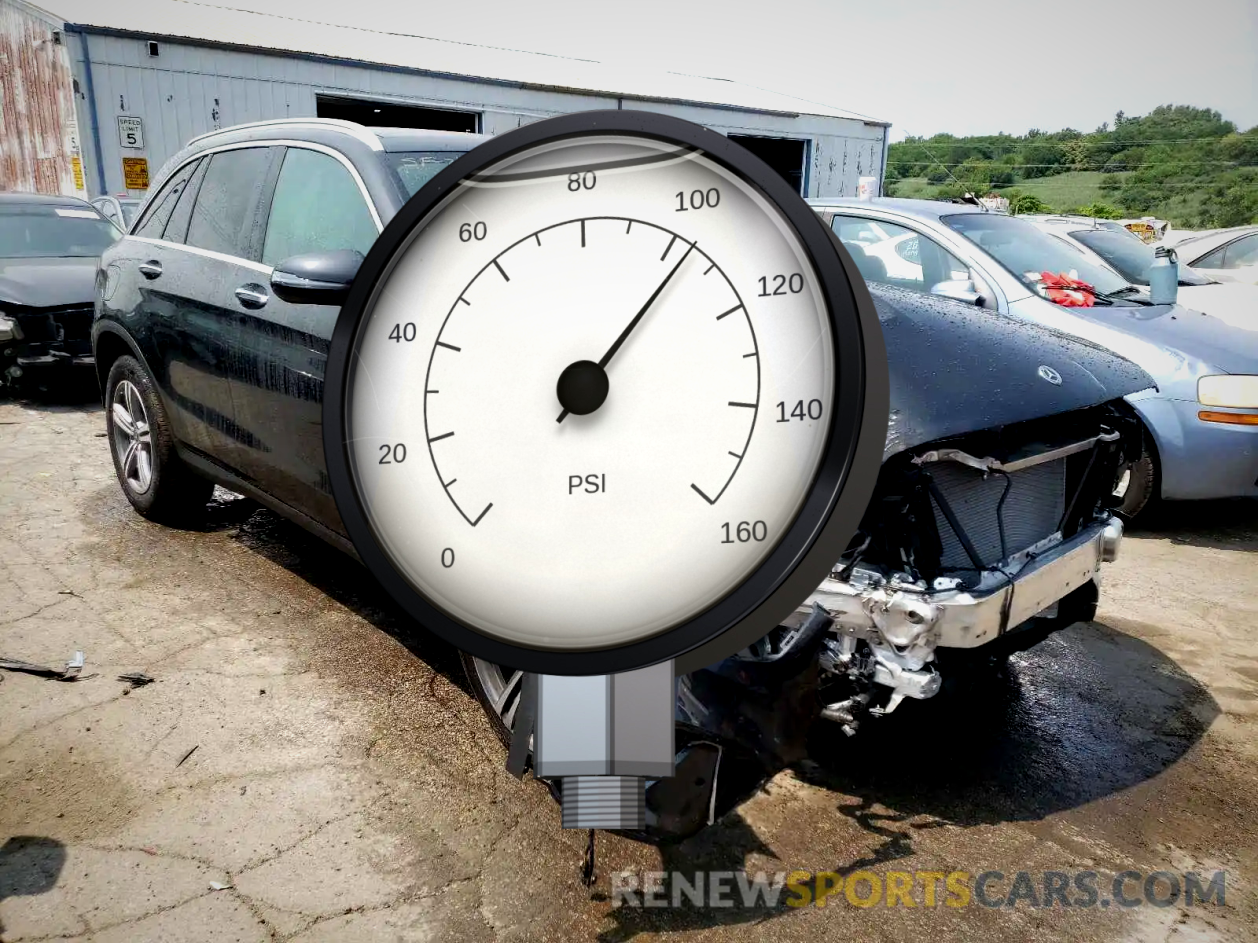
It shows 105 psi
